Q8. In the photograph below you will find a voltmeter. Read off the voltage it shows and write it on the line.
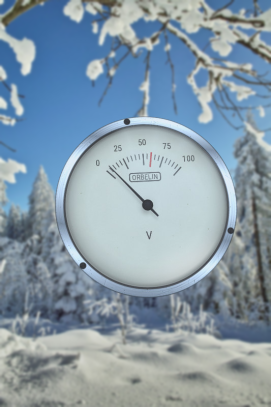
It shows 5 V
